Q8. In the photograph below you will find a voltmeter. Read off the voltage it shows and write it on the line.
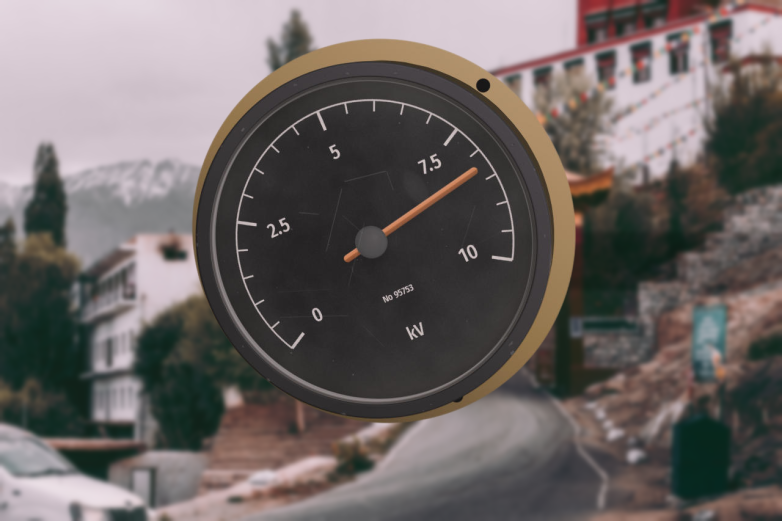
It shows 8.25 kV
